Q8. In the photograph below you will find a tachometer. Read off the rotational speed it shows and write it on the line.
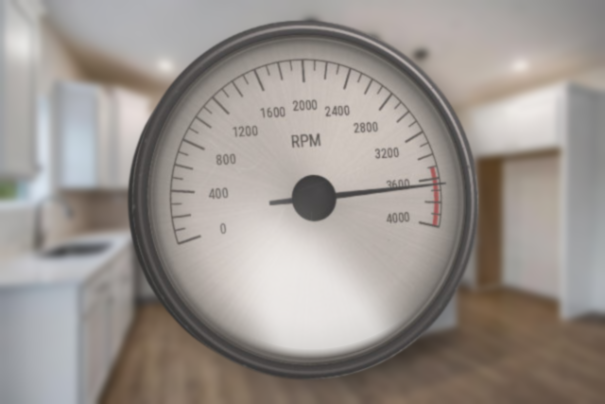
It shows 3650 rpm
